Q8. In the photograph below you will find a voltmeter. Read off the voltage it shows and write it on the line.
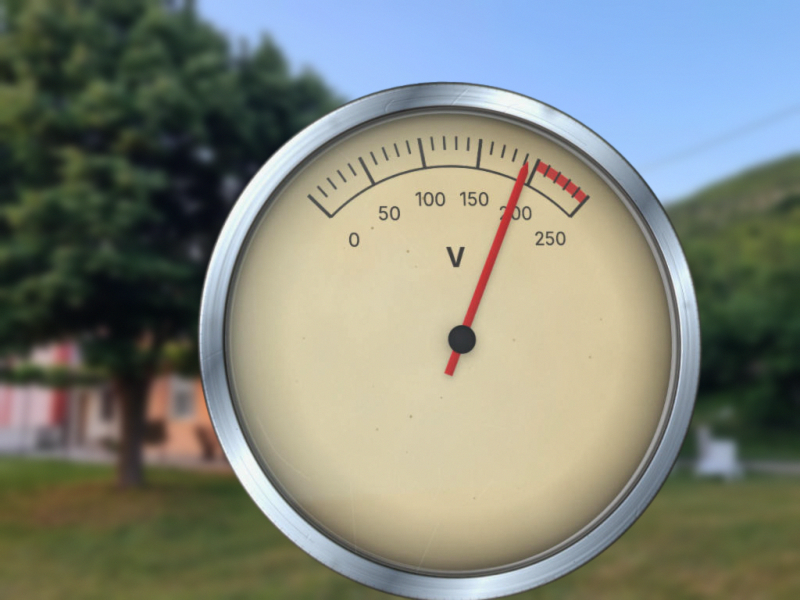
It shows 190 V
